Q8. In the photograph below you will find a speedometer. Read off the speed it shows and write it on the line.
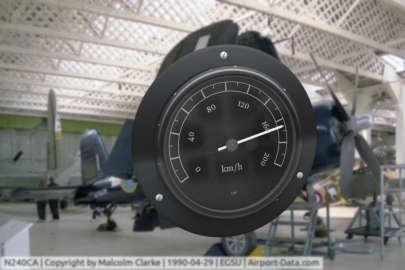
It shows 165 km/h
